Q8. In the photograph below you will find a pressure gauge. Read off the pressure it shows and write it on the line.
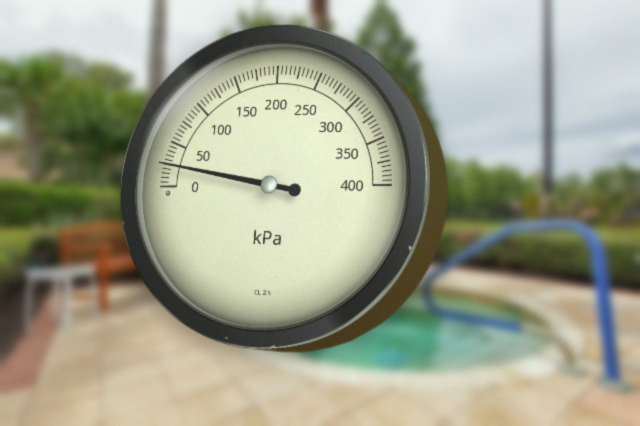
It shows 25 kPa
